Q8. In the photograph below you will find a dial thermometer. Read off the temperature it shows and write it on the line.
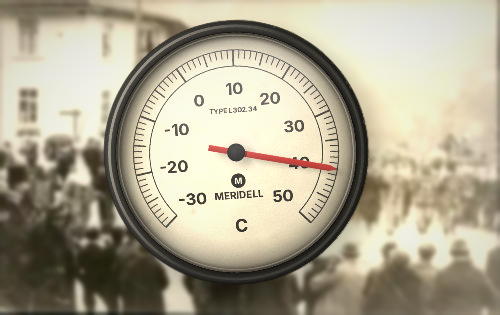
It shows 40 °C
